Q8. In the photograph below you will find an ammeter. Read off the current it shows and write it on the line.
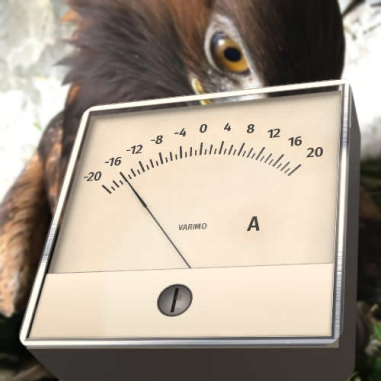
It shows -16 A
